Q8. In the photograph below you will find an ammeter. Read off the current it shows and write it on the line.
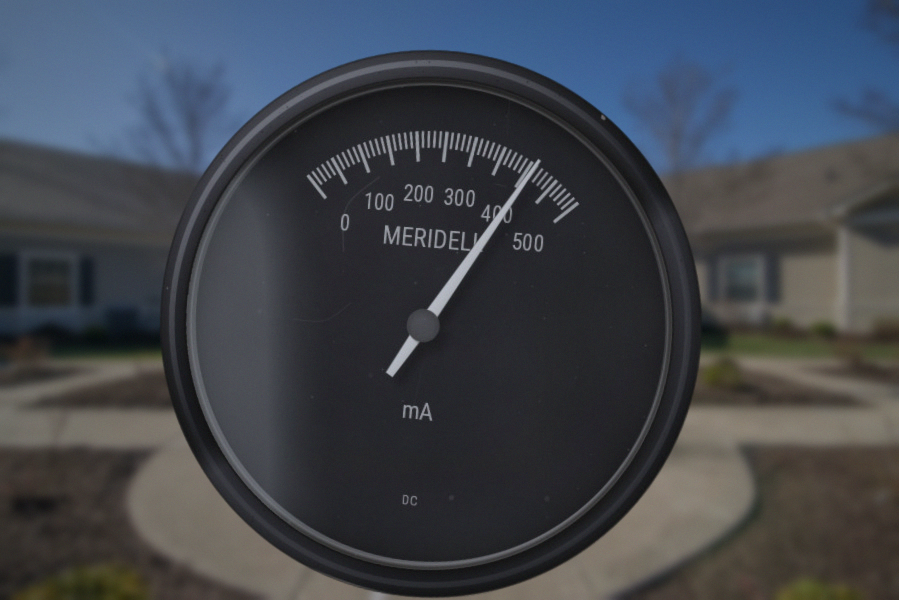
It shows 410 mA
